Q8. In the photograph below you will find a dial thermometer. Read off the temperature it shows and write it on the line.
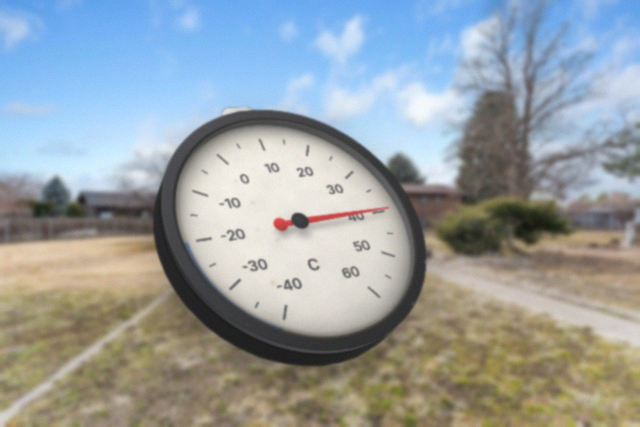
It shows 40 °C
